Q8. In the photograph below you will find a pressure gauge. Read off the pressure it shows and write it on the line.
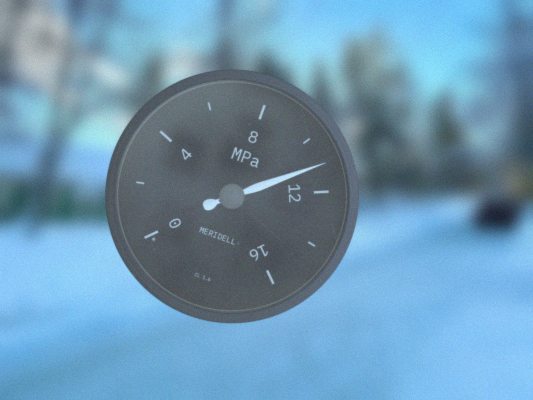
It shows 11 MPa
